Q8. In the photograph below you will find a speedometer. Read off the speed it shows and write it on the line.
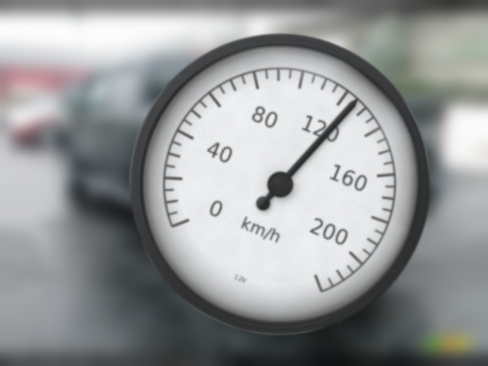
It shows 125 km/h
